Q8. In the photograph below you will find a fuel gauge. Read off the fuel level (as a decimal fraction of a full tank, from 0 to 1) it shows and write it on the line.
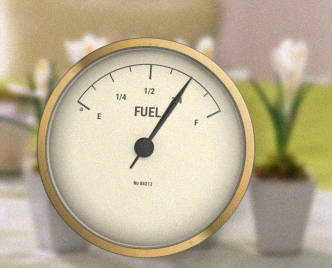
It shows 0.75
